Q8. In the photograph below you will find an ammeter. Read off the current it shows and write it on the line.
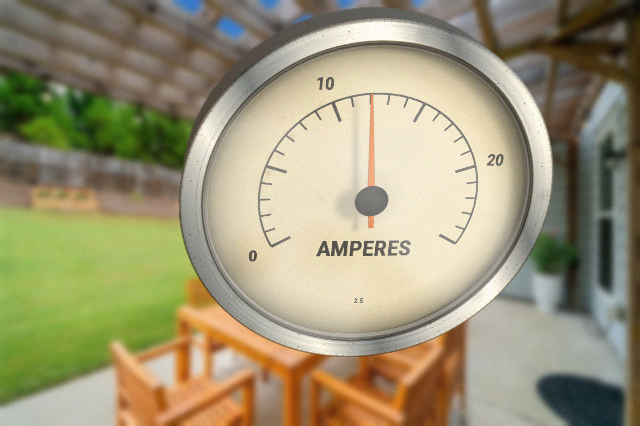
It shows 12 A
